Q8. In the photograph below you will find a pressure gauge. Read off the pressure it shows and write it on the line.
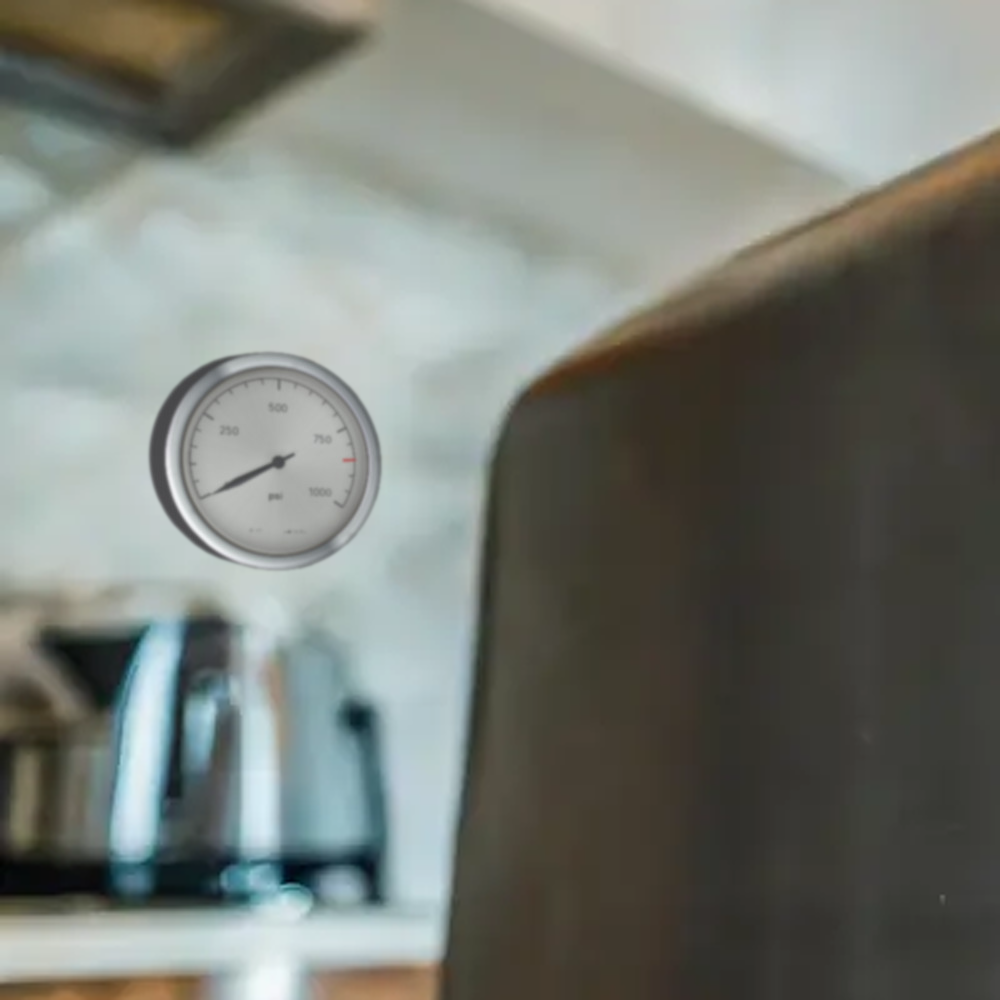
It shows 0 psi
